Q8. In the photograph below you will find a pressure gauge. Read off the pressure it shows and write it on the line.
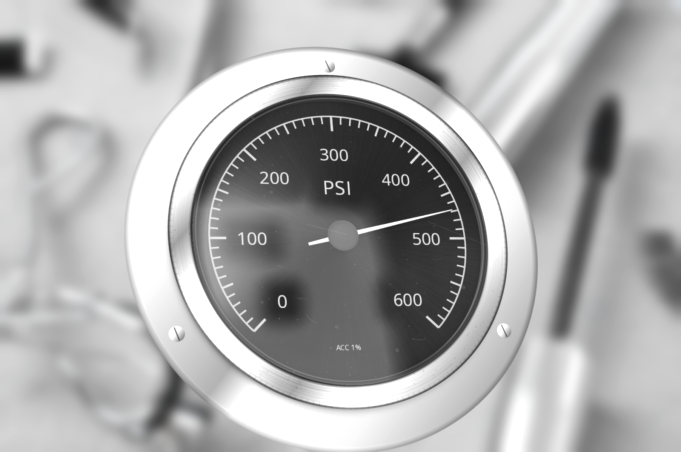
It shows 470 psi
